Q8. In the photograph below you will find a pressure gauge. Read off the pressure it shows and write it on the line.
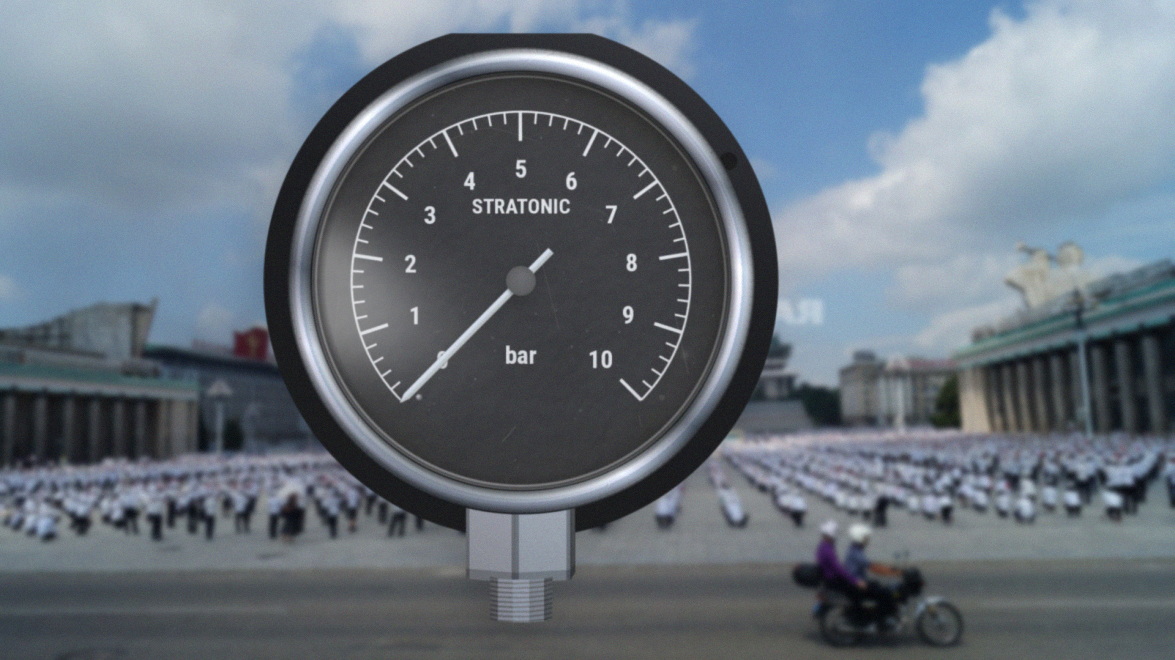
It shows 0 bar
